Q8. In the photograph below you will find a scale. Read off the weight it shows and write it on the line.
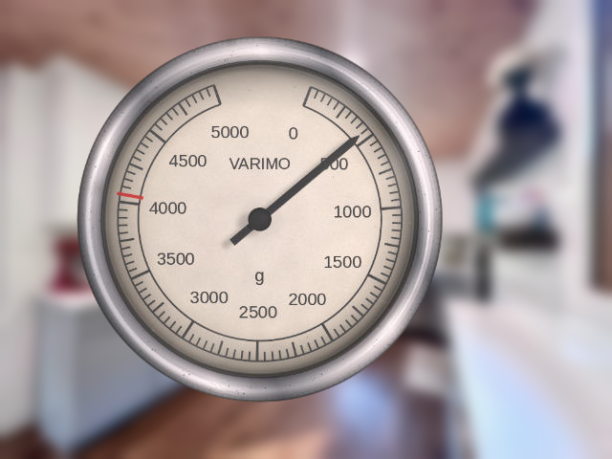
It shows 450 g
